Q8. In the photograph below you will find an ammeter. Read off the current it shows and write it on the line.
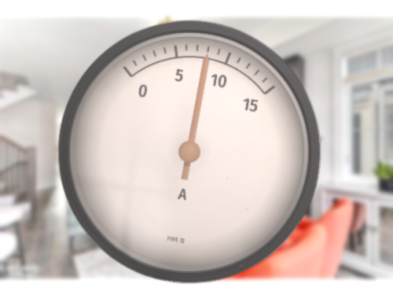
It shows 8 A
